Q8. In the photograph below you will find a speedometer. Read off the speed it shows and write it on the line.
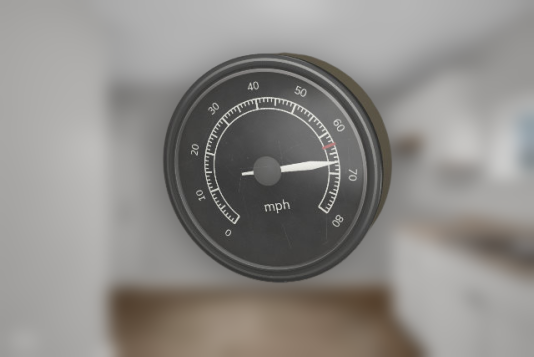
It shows 67 mph
